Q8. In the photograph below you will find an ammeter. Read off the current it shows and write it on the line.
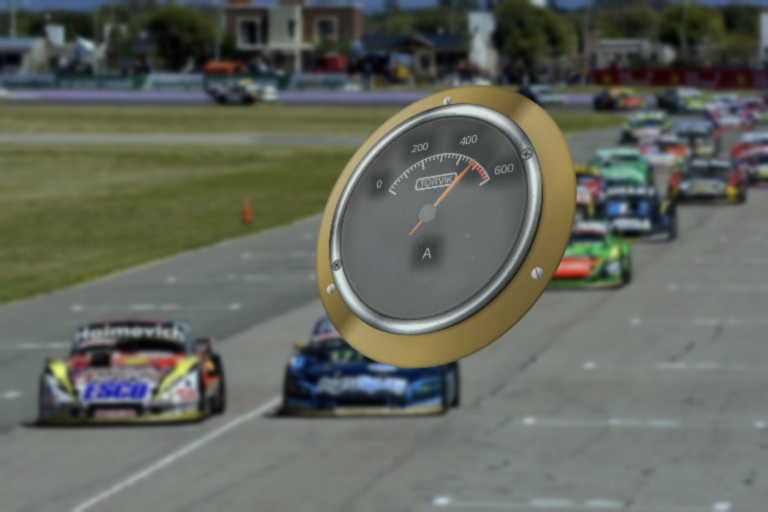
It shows 500 A
